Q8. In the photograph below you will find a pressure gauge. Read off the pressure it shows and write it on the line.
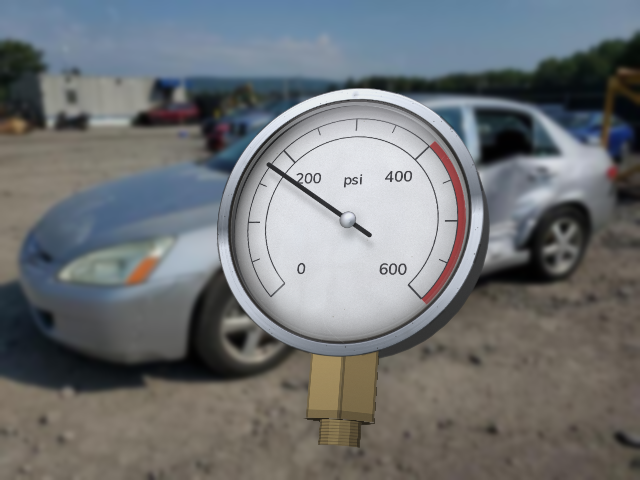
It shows 175 psi
